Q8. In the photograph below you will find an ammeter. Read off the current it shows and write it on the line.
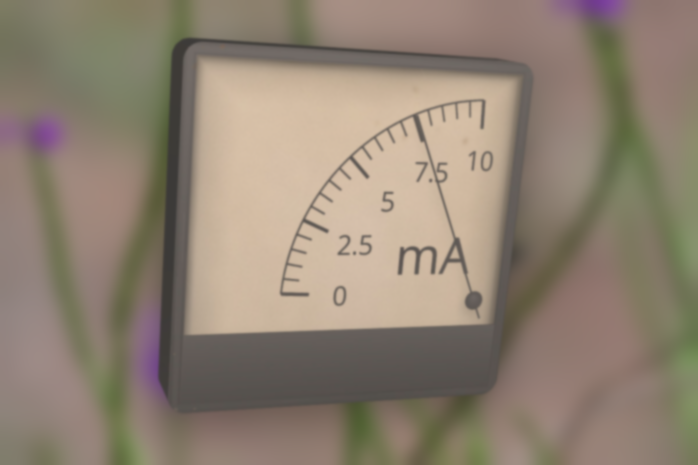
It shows 7.5 mA
